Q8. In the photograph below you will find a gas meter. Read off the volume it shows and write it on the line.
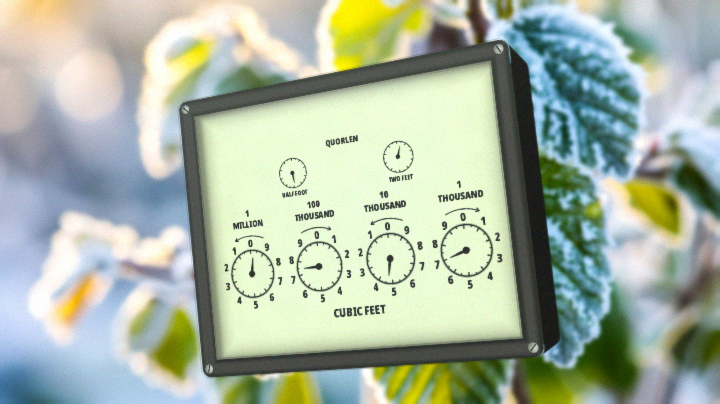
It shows 974700 ft³
